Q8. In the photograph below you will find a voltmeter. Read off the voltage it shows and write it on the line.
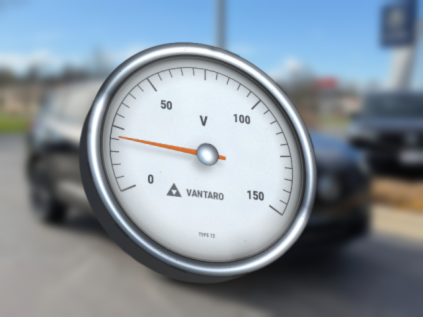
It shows 20 V
